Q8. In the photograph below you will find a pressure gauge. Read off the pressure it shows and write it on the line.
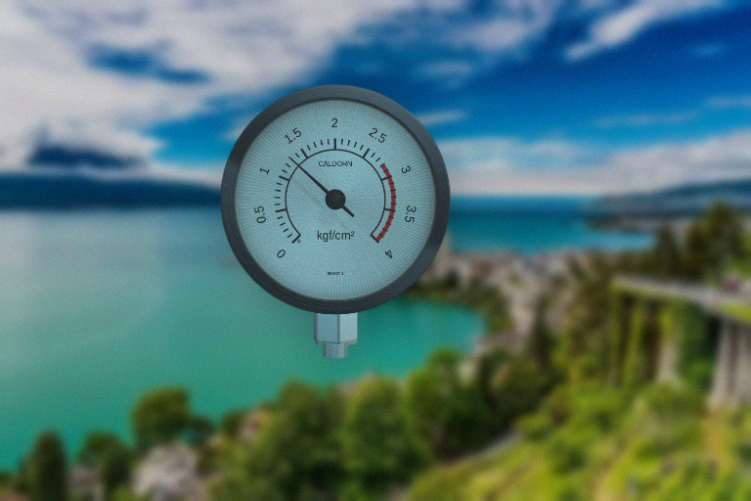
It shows 1.3 kg/cm²
